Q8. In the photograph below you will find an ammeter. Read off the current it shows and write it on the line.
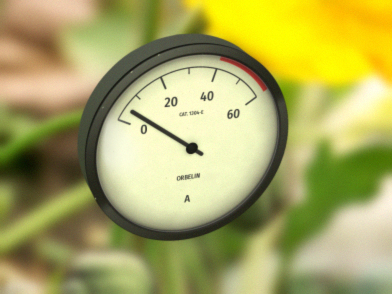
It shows 5 A
